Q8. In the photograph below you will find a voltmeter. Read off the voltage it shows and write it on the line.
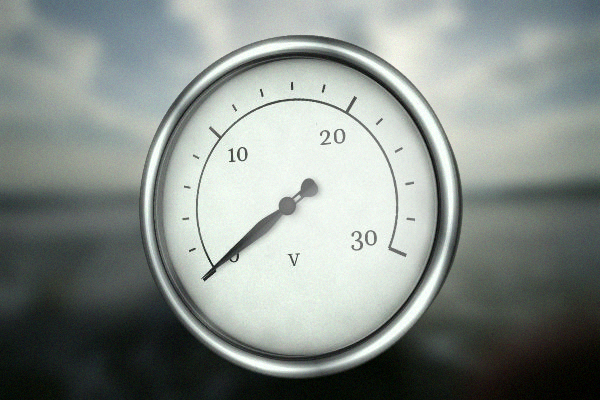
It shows 0 V
